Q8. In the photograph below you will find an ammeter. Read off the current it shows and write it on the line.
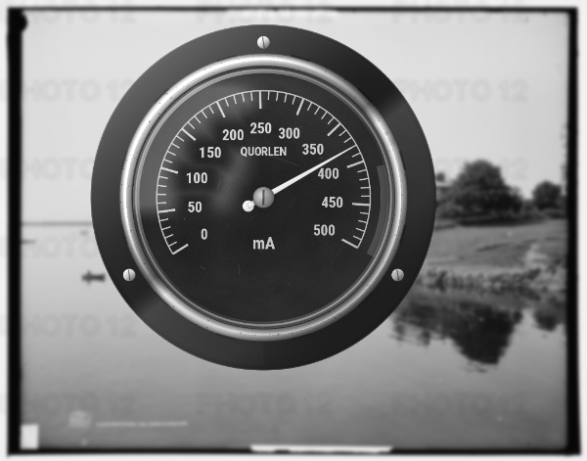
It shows 380 mA
